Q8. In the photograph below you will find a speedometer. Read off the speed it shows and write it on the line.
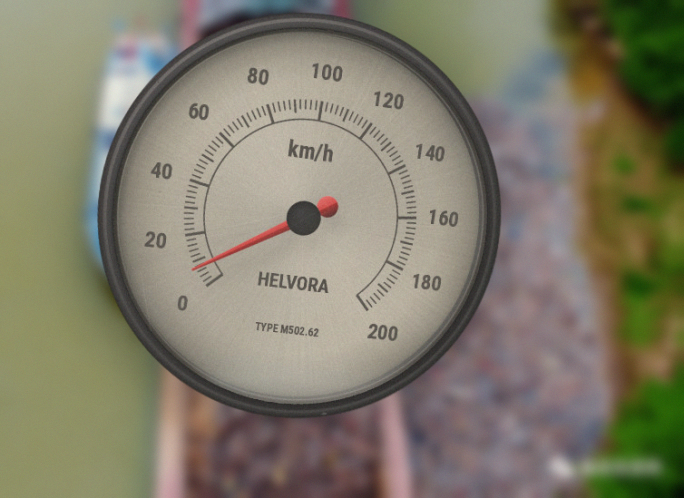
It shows 8 km/h
